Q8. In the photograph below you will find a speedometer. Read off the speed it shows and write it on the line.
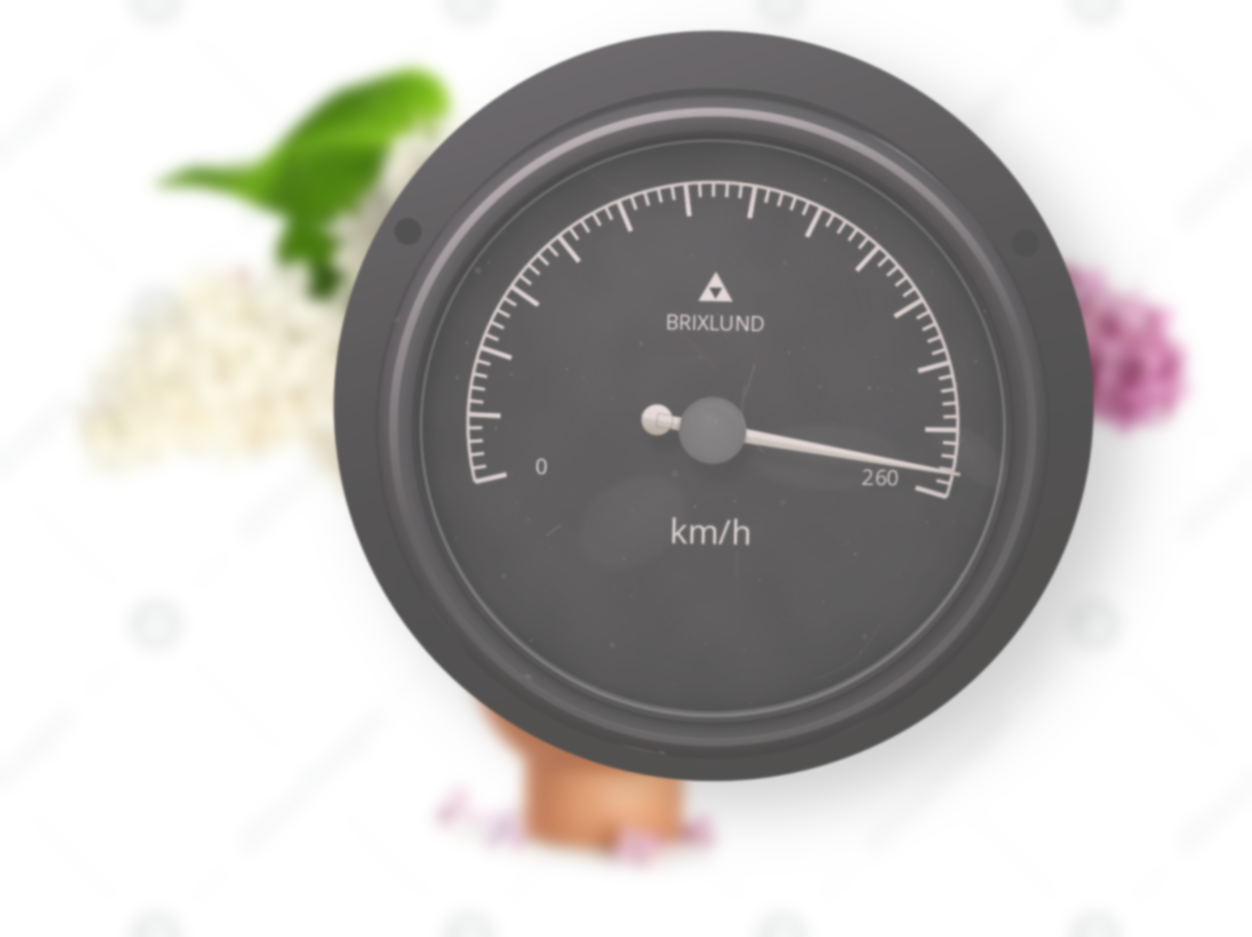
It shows 252 km/h
